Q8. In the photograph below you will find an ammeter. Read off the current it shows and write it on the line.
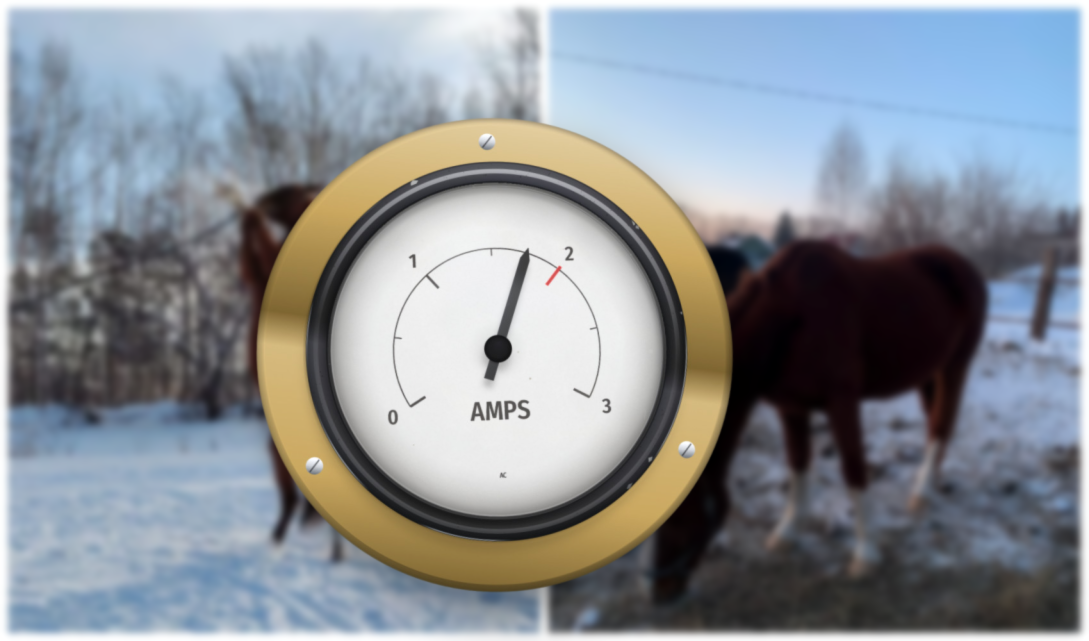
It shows 1.75 A
